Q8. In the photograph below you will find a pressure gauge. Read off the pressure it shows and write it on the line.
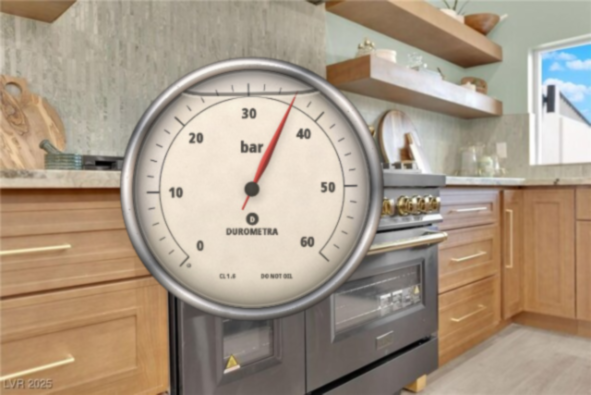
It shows 36 bar
